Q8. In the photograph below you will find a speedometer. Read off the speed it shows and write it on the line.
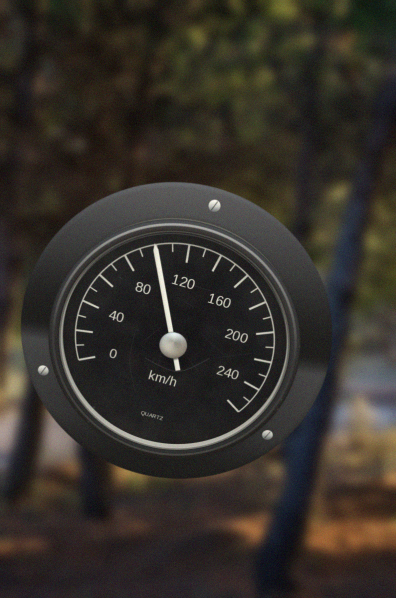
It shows 100 km/h
